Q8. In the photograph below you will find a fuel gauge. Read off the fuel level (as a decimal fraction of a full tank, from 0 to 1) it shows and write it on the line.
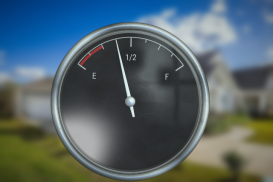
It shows 0.375
